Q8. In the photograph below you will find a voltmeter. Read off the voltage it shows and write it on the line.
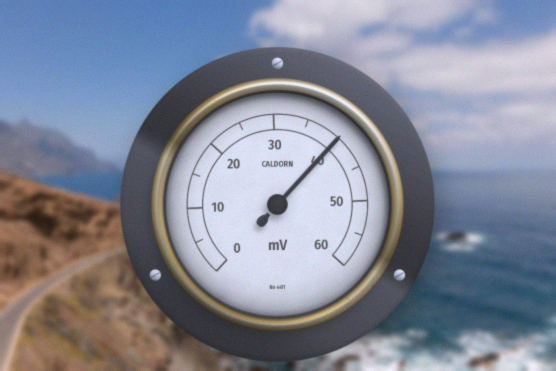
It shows 40 mV
